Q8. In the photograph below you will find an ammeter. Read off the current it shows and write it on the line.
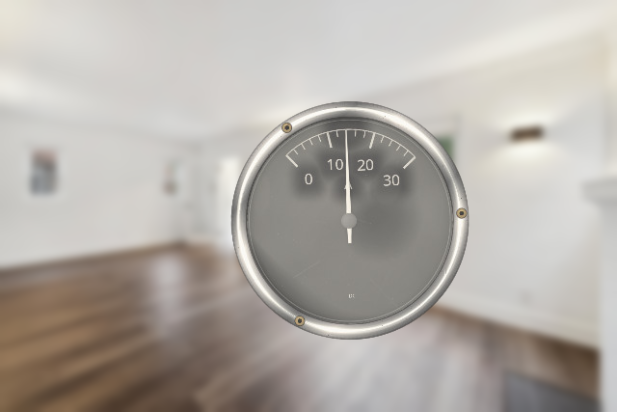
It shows 14 A
